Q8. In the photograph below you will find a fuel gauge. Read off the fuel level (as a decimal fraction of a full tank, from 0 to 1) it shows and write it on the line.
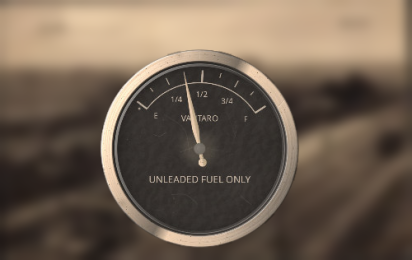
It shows 0.375
